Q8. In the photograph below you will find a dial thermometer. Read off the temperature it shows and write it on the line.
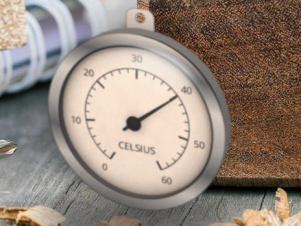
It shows 40 °C
